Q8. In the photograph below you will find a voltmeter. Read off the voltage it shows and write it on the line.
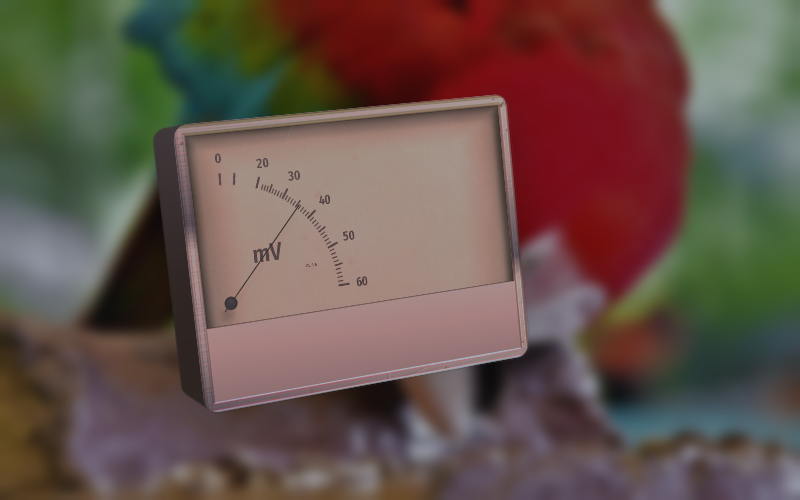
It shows 35 mV
